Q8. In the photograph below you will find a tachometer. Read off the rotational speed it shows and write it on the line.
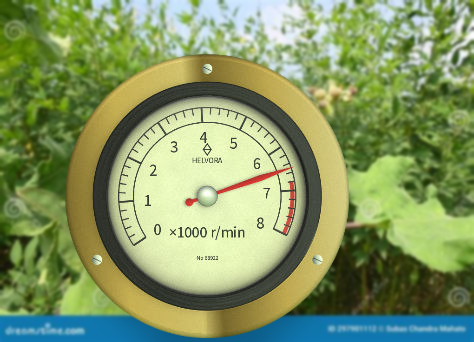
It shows 6500 rpm
